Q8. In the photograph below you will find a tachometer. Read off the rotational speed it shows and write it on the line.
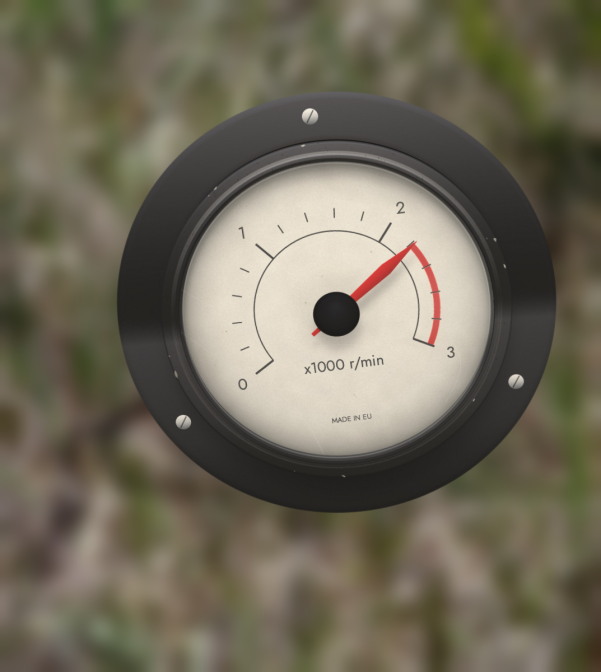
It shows 2200 rpm
